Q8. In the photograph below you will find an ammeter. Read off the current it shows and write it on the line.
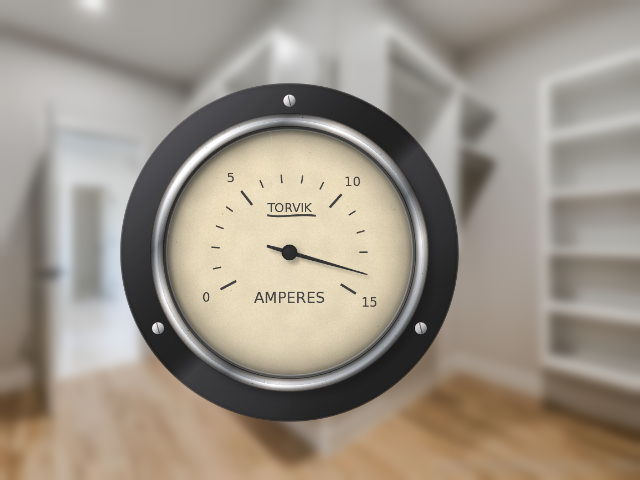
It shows 14 A
